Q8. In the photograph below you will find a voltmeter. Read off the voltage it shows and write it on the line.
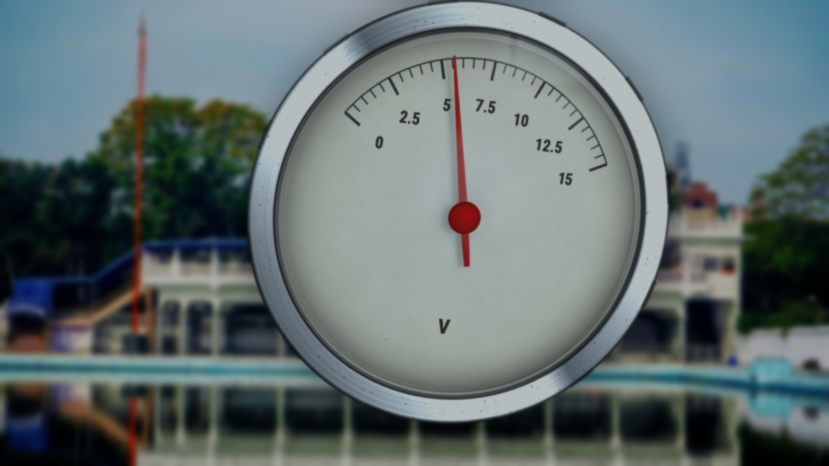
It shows 5.5 V
